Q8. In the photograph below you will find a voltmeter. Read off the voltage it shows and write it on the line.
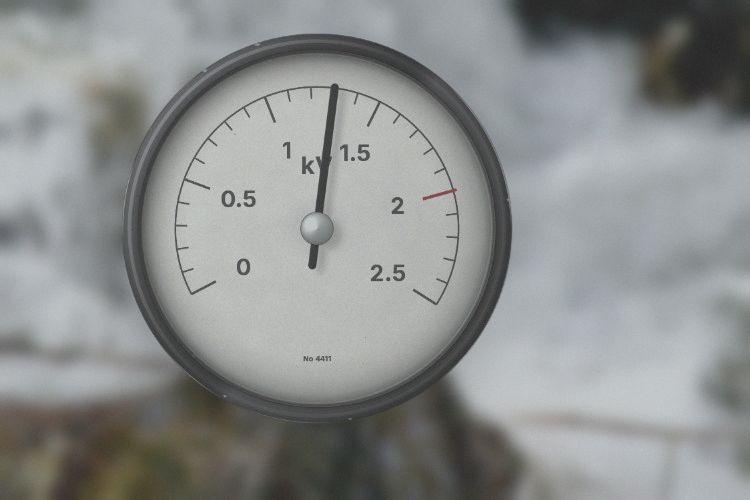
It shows 1.3 kV
